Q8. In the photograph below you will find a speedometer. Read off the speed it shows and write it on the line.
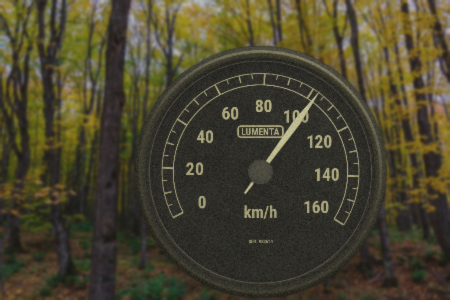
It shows 102.5 km/h
